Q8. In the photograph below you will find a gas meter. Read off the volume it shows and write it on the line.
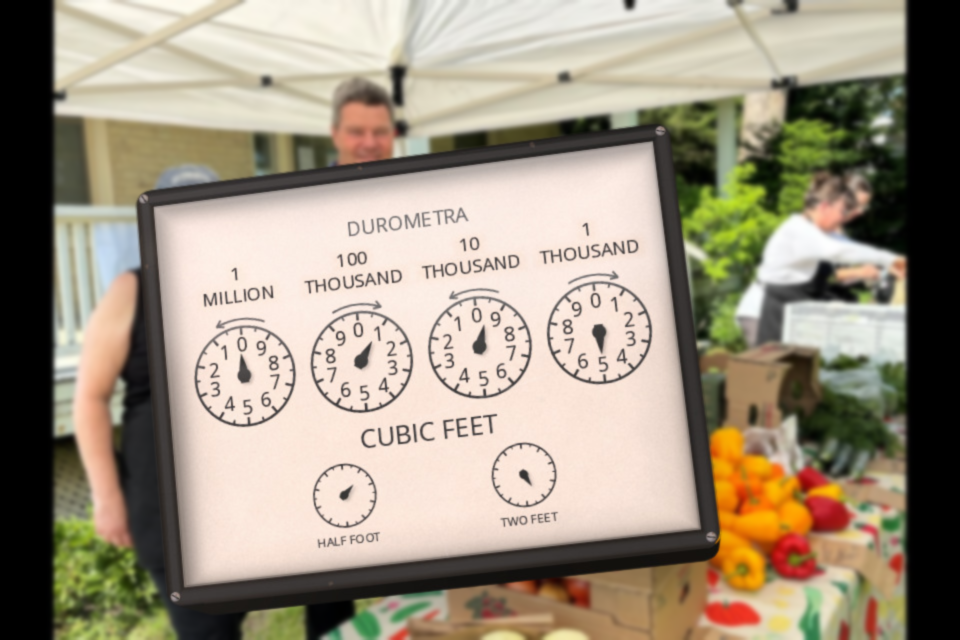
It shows 9500 ft³
